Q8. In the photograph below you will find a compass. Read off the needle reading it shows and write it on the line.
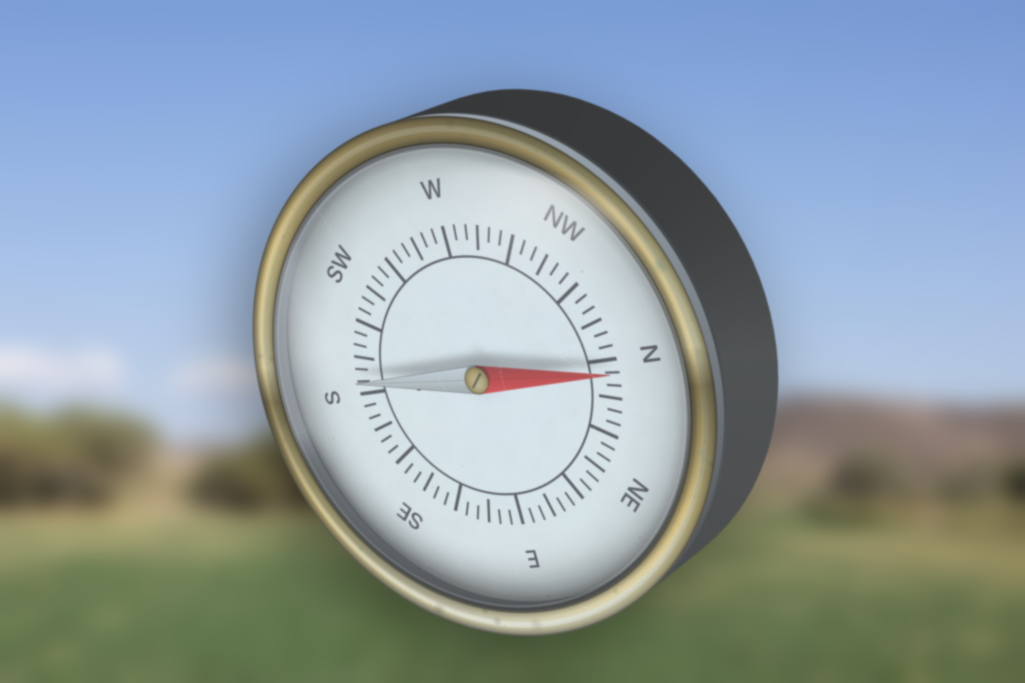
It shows 5 °
